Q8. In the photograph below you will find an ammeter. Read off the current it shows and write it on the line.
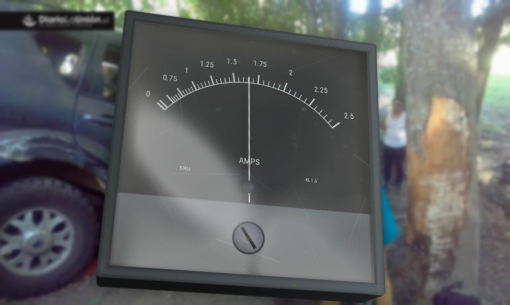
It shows 1.65 A
